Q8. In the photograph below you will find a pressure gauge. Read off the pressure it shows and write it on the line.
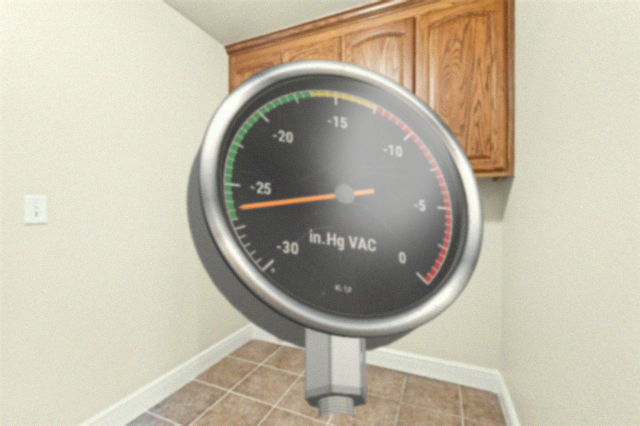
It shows -26.5 inHg
